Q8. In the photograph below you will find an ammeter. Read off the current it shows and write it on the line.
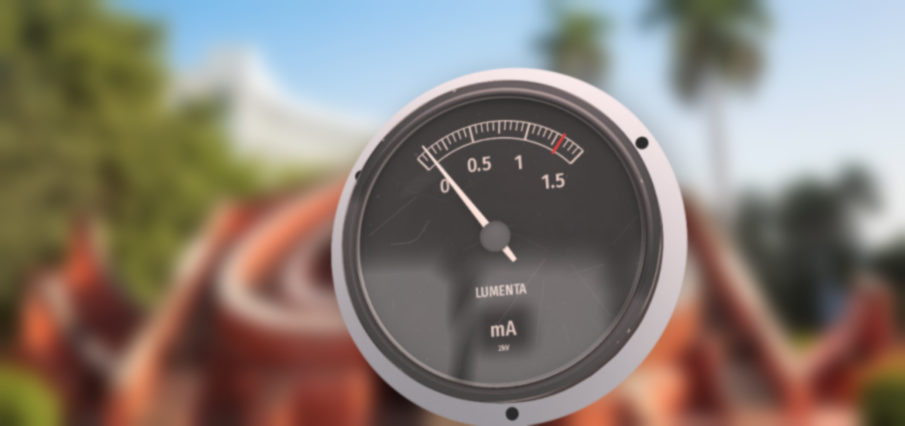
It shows 0.1 mA
